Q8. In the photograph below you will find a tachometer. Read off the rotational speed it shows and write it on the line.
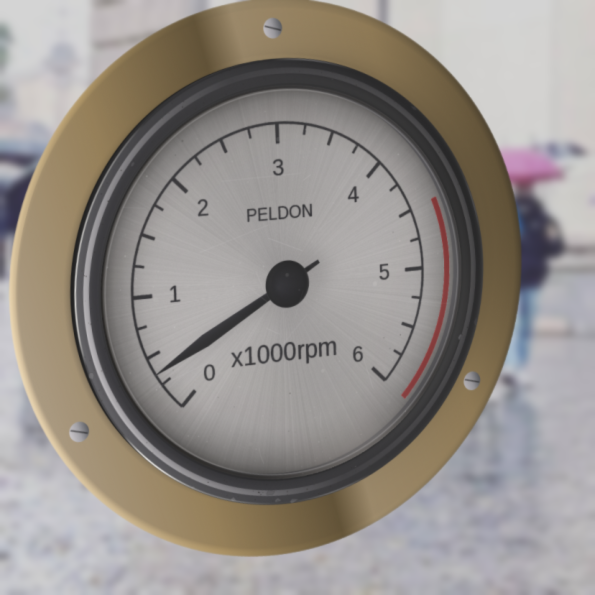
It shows 375 rpm
